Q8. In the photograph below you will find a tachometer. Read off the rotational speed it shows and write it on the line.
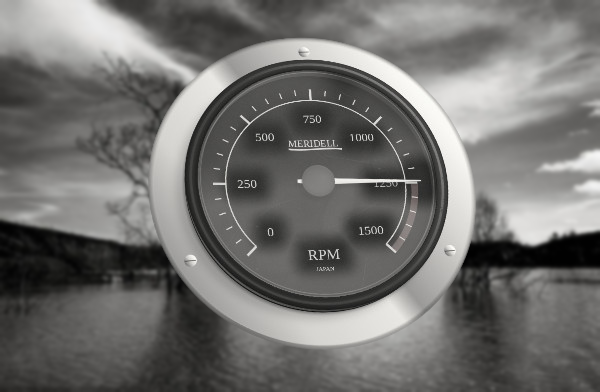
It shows 1250 rpm
